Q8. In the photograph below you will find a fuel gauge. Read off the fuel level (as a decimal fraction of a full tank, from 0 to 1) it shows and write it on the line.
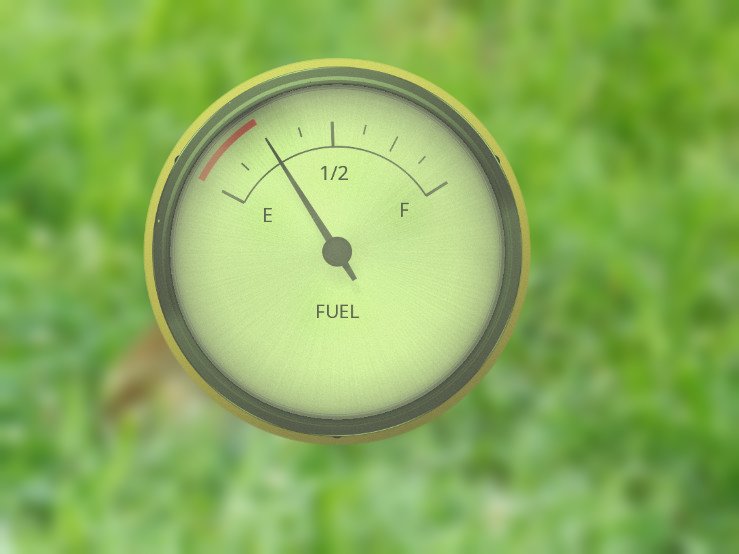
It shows 0.25
